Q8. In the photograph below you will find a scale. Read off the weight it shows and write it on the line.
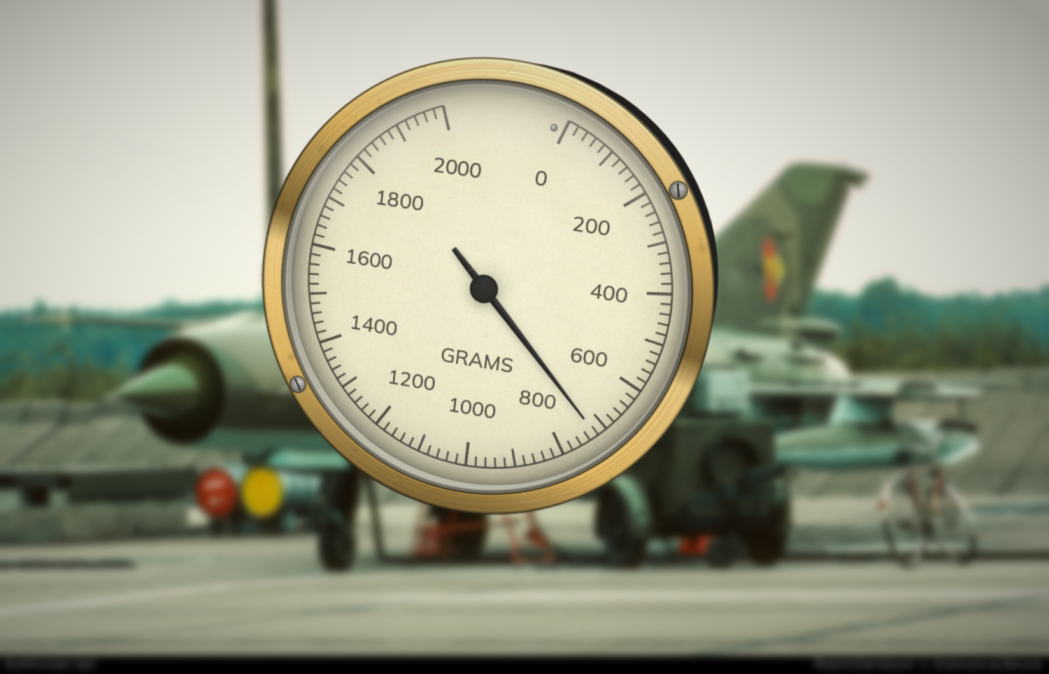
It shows 720 g
